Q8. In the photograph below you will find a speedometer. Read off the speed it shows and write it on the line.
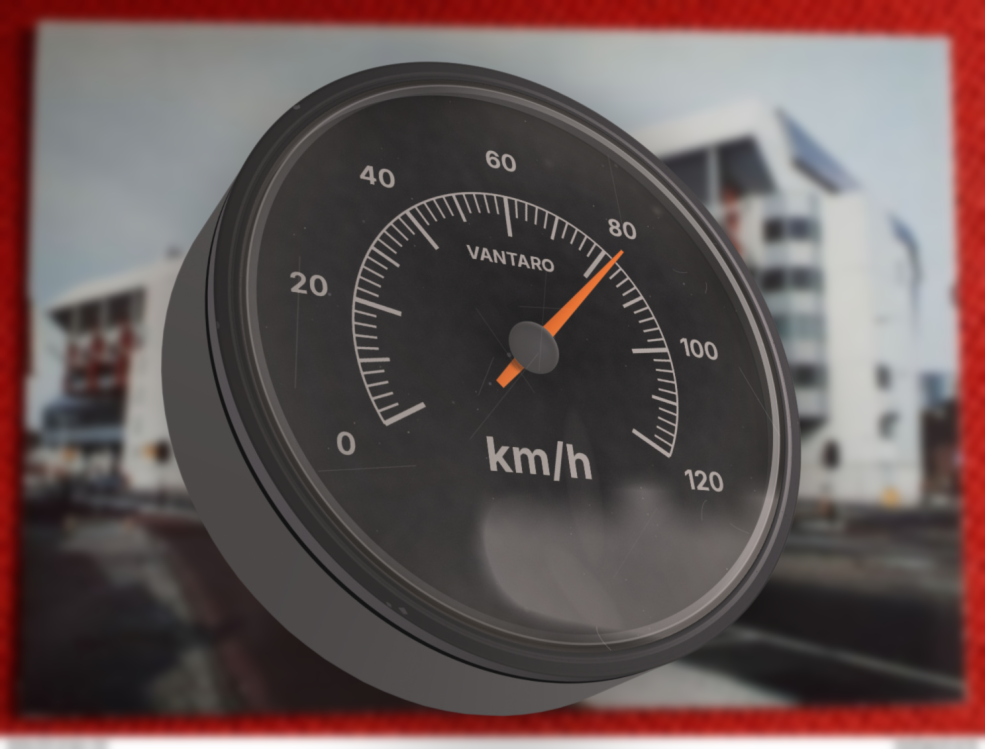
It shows 82 km/h
